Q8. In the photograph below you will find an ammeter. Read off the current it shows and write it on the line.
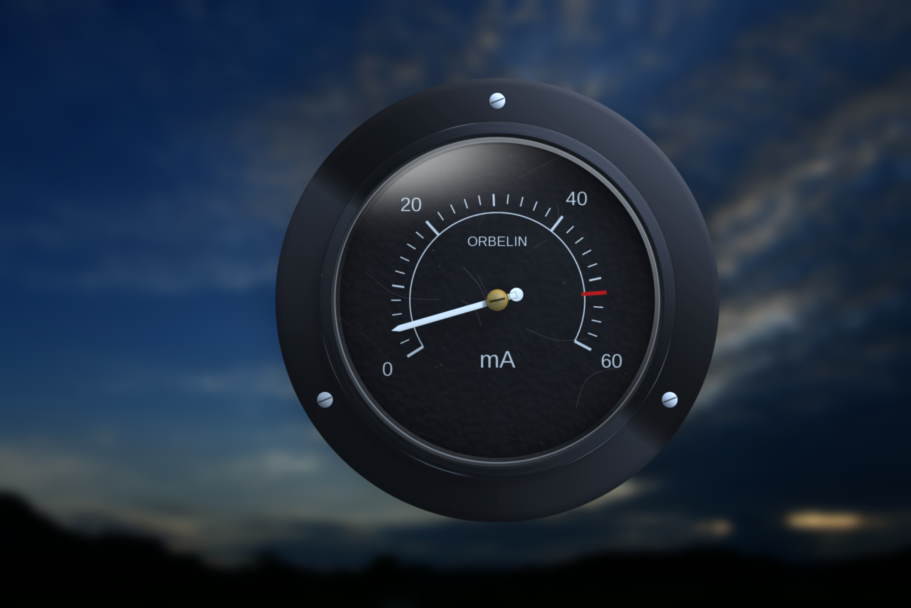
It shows 4 mA
